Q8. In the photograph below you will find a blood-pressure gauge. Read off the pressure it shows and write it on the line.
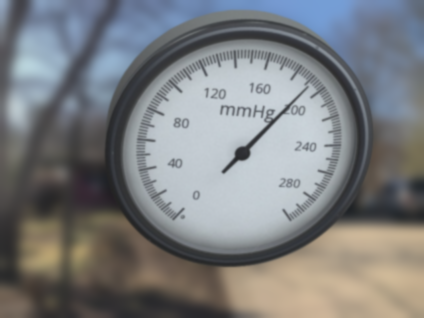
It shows 190 mmHg
